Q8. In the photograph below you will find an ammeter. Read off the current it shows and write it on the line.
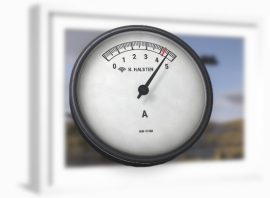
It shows 4.5 A
